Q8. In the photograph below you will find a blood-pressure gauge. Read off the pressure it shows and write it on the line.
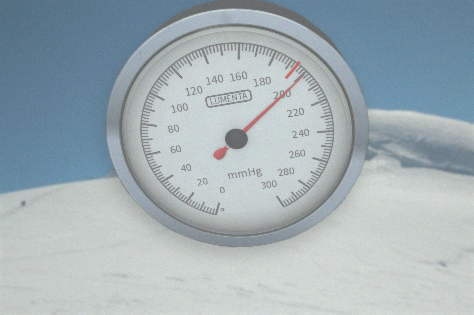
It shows 200 mmHg
